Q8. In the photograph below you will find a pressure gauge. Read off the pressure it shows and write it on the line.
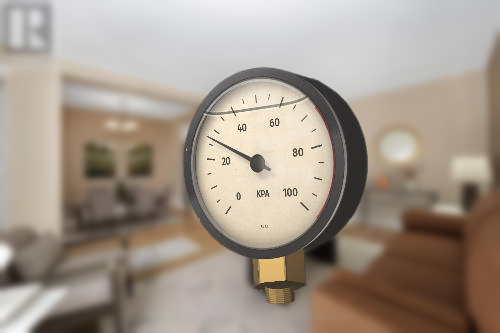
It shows 27.5 kPa
